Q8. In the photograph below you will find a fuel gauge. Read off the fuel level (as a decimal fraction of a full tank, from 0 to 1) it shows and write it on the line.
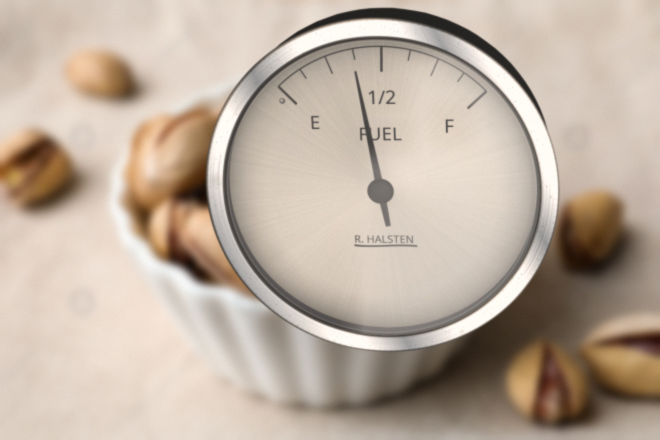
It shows 0.375
